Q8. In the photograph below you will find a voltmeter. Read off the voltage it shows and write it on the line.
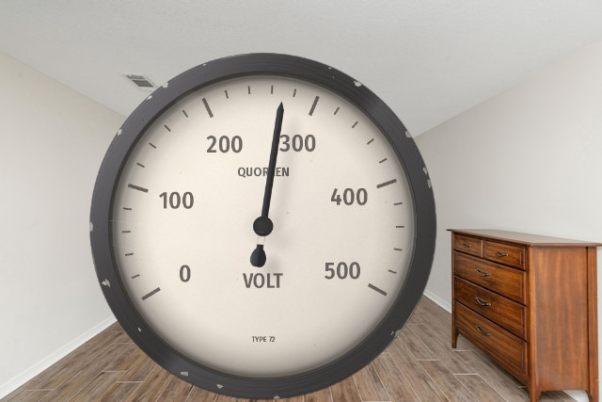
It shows 270 V
